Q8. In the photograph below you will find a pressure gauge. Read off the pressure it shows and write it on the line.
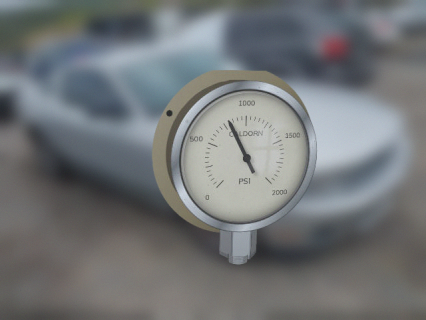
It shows 800 psi
